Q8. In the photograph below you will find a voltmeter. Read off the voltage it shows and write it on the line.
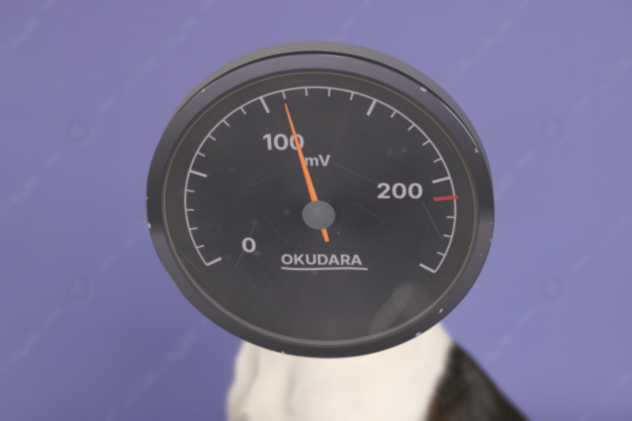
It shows 110 mV
